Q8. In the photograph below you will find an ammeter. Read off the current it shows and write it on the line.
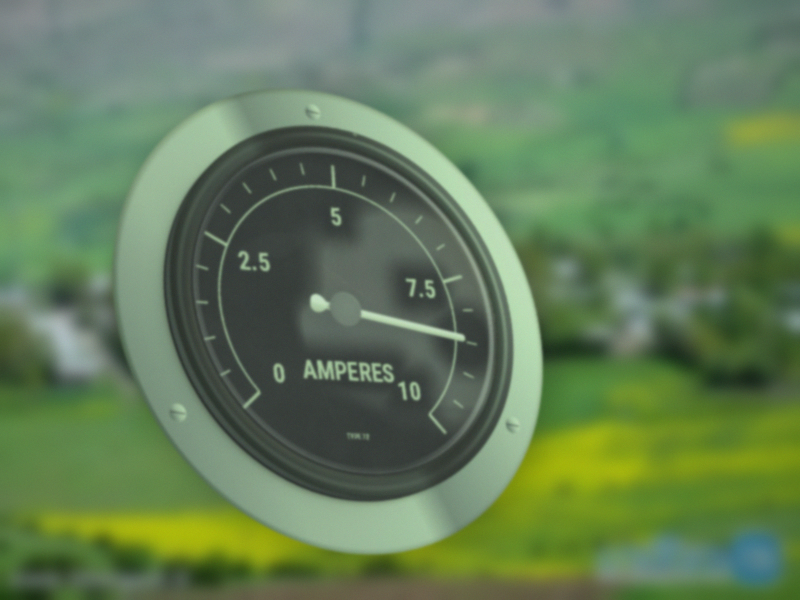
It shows 8.5 A
